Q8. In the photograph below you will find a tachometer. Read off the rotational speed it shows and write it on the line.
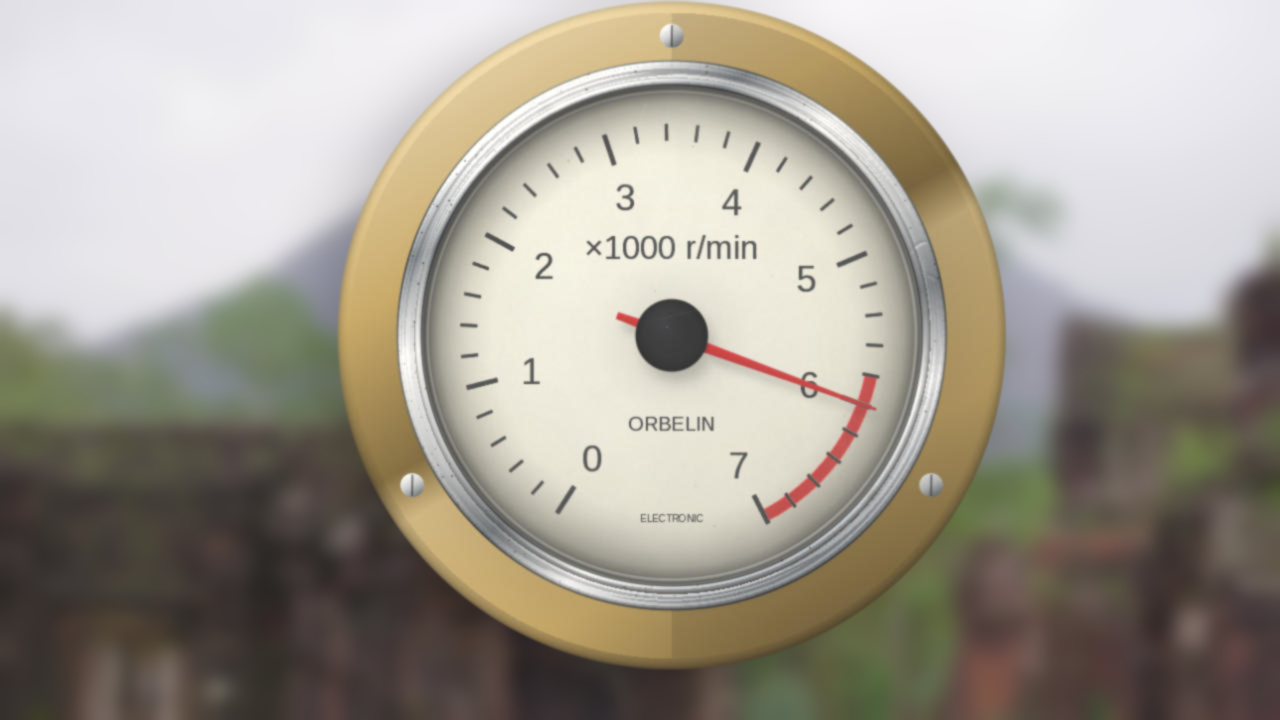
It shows 6000 rpm
